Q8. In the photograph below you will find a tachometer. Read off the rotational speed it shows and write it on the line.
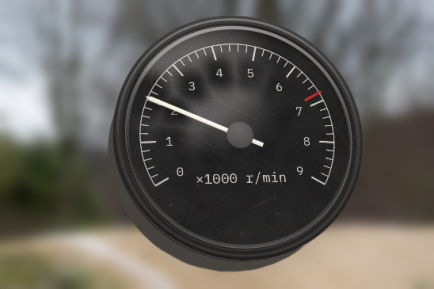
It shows 2000 rpm
